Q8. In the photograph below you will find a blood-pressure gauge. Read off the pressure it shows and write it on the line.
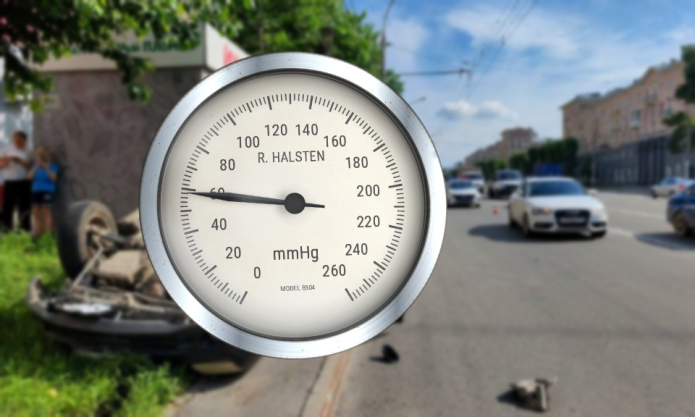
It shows 58 mmHg
